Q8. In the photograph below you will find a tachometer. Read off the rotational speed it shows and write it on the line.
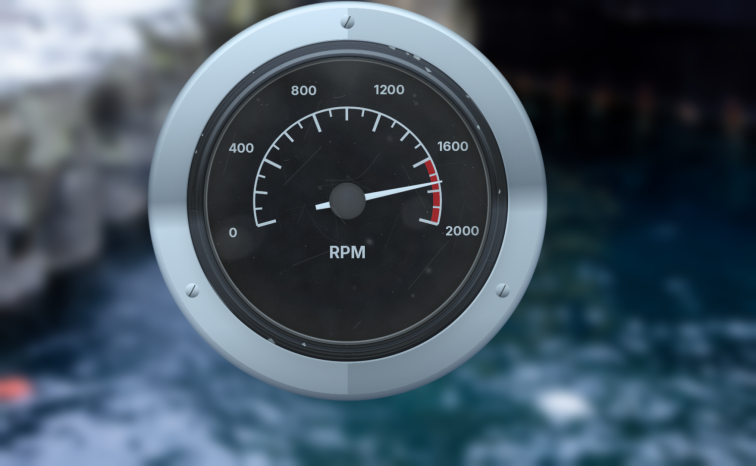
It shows 1750 rpm
